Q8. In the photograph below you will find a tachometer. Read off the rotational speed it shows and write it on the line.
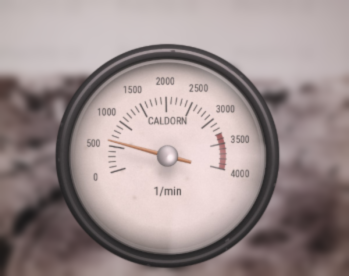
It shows 600 rpm
